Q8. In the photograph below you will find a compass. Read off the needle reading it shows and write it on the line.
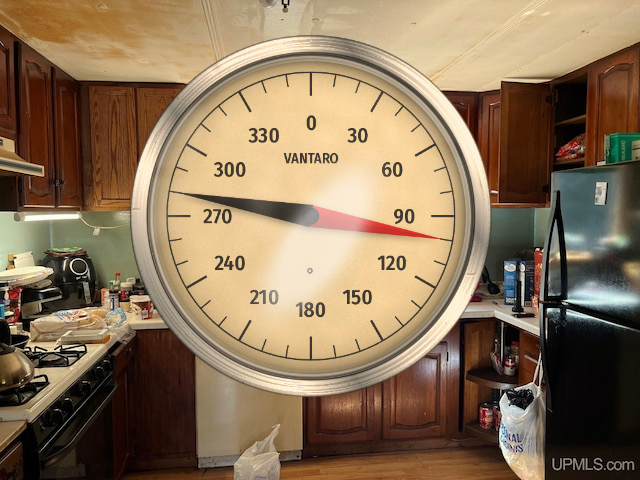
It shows 100 °
